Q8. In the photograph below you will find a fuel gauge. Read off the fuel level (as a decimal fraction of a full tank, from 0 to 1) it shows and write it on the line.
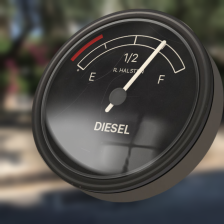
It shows 0.75
